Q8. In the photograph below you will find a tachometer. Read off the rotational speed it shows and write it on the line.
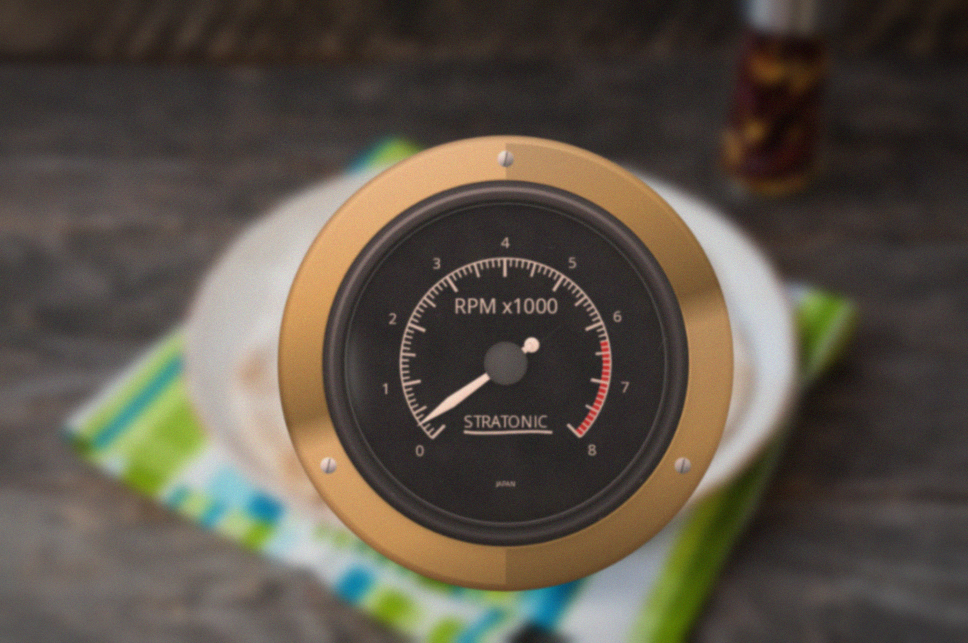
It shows 300 rpm
